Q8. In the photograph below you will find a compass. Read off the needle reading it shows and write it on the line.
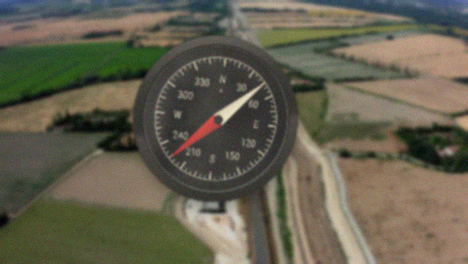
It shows 225 °
